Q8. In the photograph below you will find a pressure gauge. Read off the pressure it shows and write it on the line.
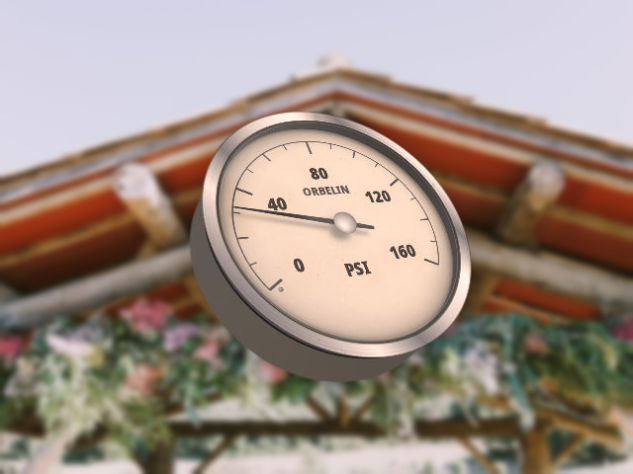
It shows 30 psi
